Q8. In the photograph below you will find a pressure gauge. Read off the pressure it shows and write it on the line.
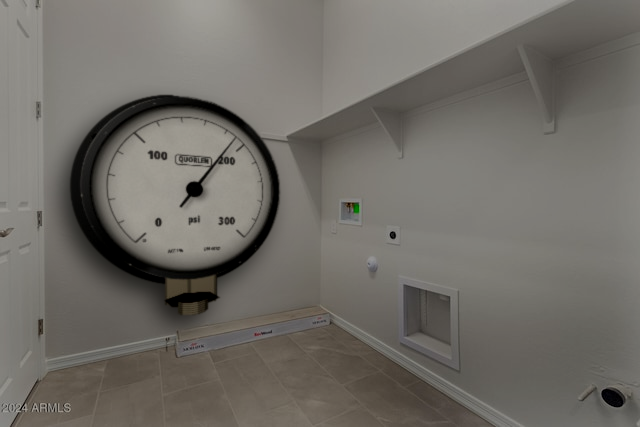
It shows 190 psi
